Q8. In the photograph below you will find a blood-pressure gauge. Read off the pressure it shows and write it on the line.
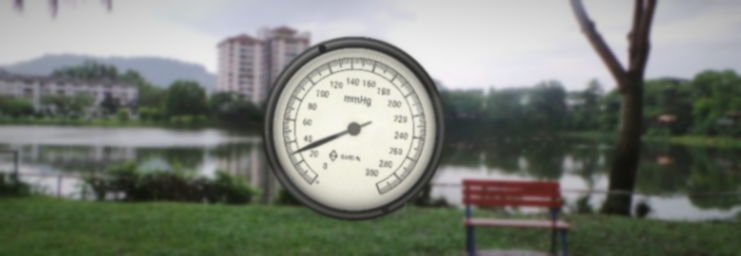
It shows 30 mmHg
